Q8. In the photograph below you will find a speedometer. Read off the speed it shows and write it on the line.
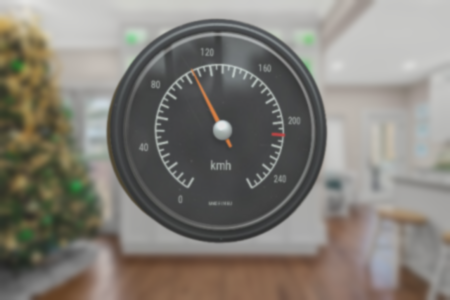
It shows 105 km/h
